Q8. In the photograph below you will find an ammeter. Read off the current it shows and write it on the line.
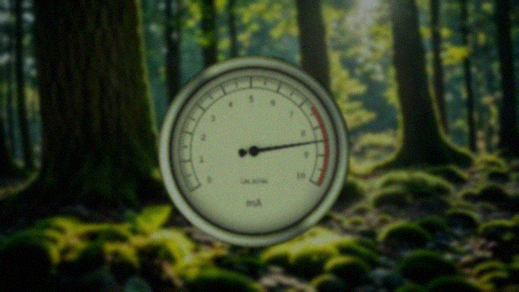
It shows 8.5 mA
